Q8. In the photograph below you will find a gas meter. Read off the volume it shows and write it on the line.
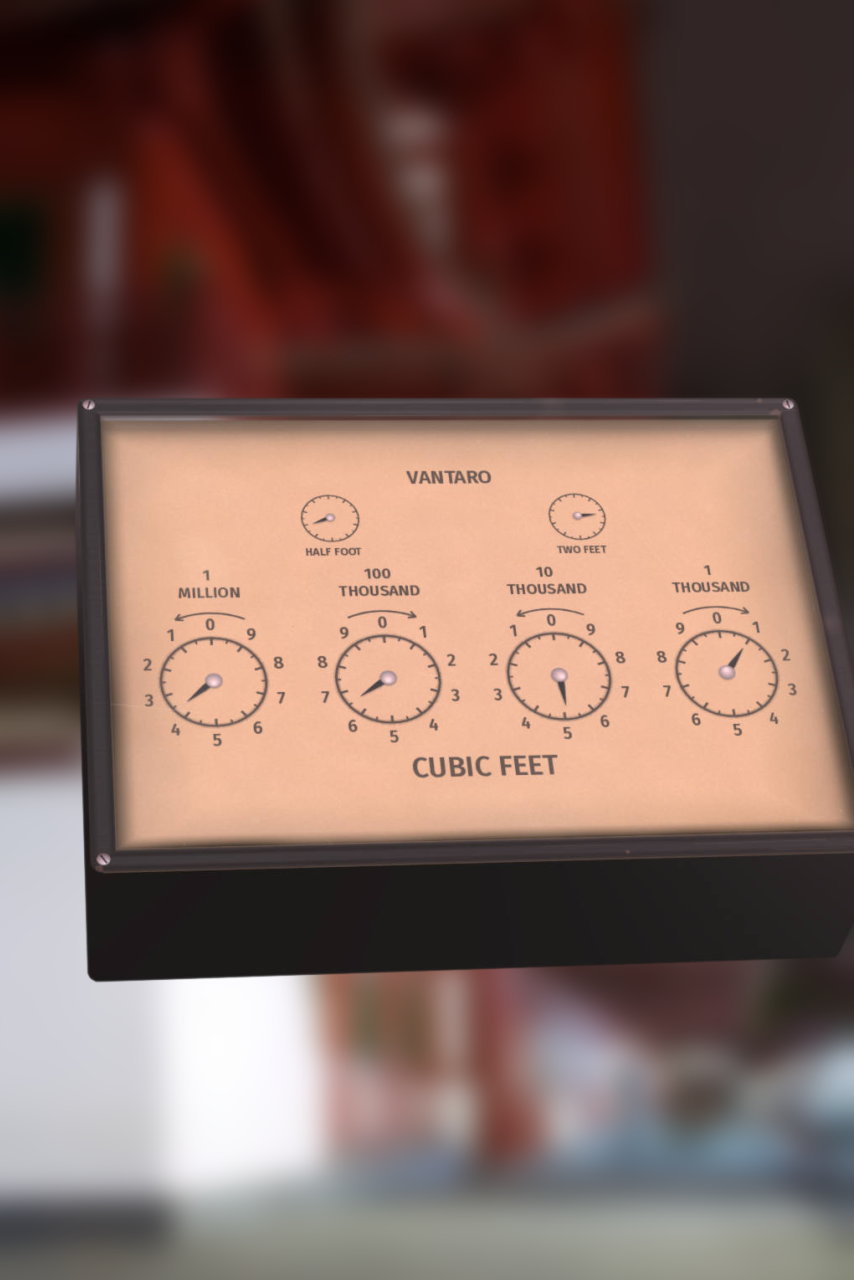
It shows 365100 ft³
